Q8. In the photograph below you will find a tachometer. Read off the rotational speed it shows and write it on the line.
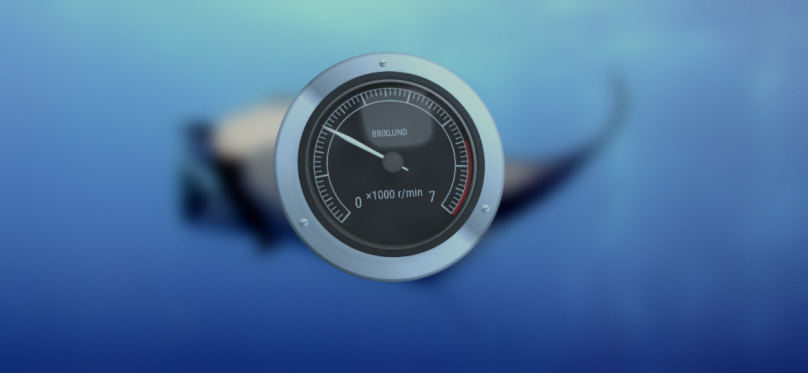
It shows 2000 rpm
